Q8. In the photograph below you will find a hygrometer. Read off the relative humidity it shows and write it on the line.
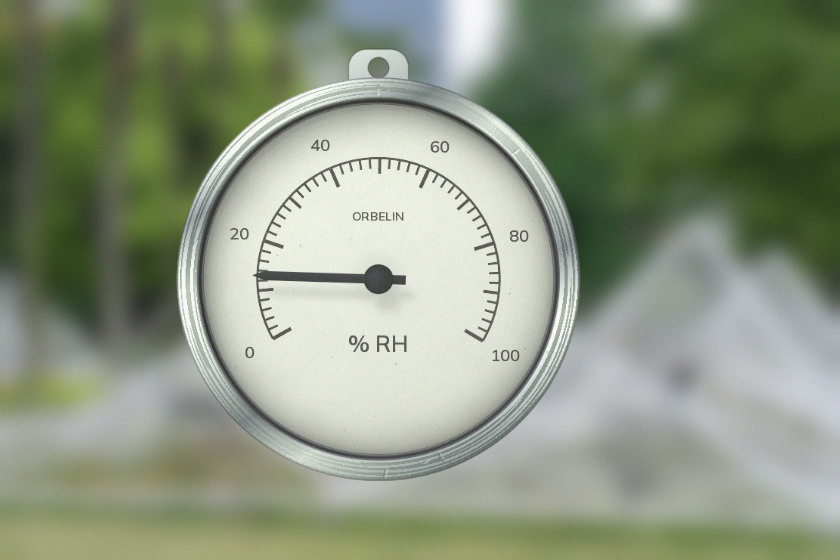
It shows 13 %
